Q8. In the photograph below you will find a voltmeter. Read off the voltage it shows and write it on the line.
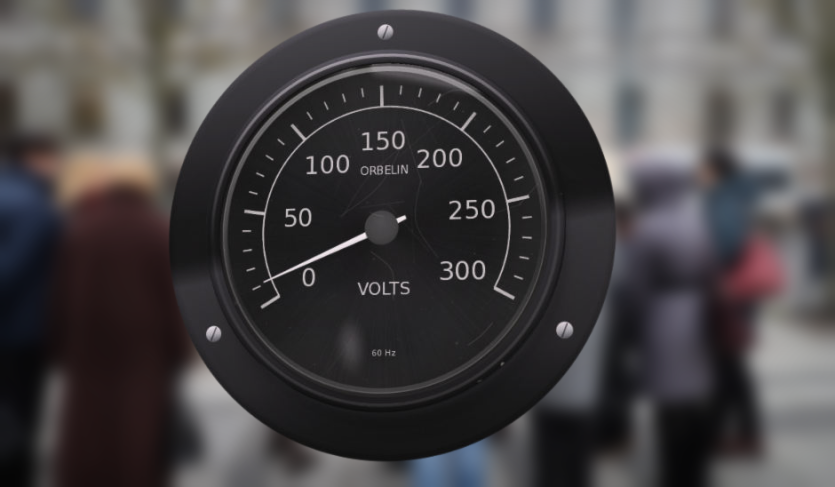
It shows 10 V
